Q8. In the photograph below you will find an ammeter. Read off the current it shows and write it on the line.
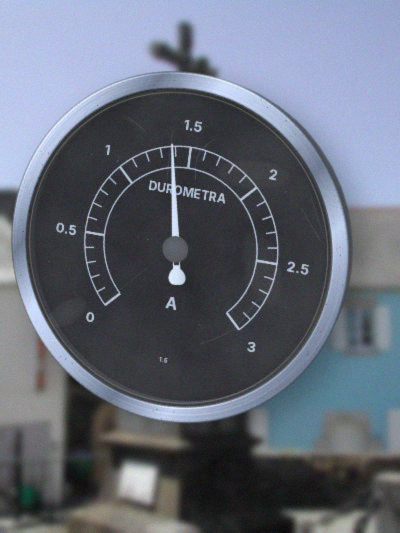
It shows 1.4 A
